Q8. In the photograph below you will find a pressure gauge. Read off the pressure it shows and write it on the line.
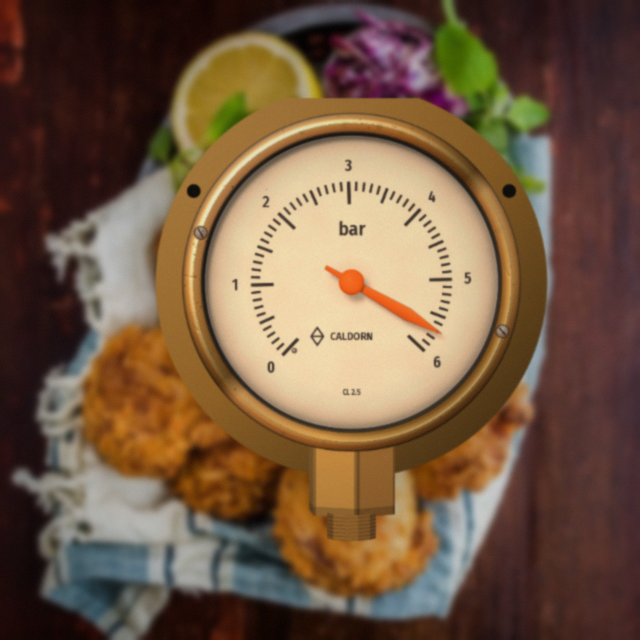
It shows 5.7 bar
